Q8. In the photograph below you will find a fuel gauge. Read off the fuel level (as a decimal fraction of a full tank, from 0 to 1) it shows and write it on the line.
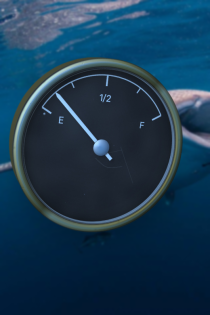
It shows 0.125
